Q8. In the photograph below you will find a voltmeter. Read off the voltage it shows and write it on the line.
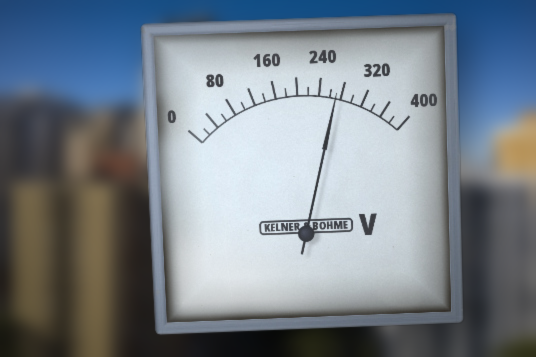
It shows 270 V
